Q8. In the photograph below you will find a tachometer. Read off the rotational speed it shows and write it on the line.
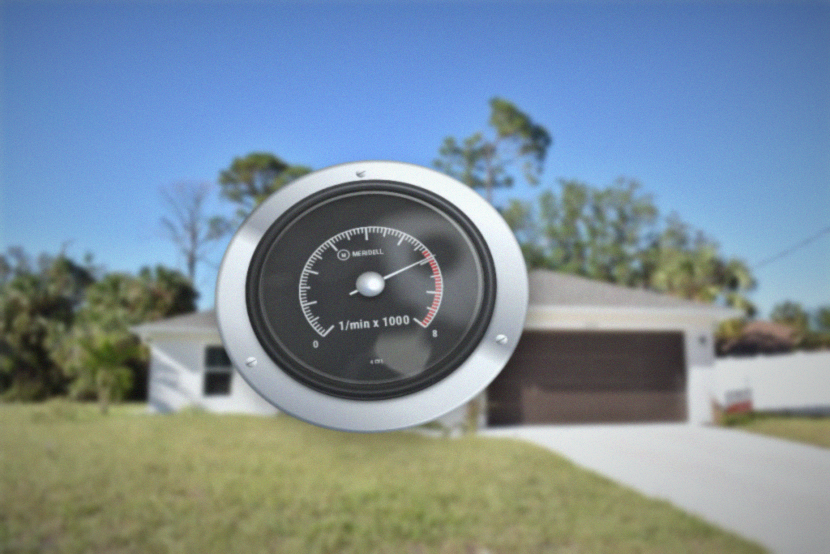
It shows 6000 rpm
